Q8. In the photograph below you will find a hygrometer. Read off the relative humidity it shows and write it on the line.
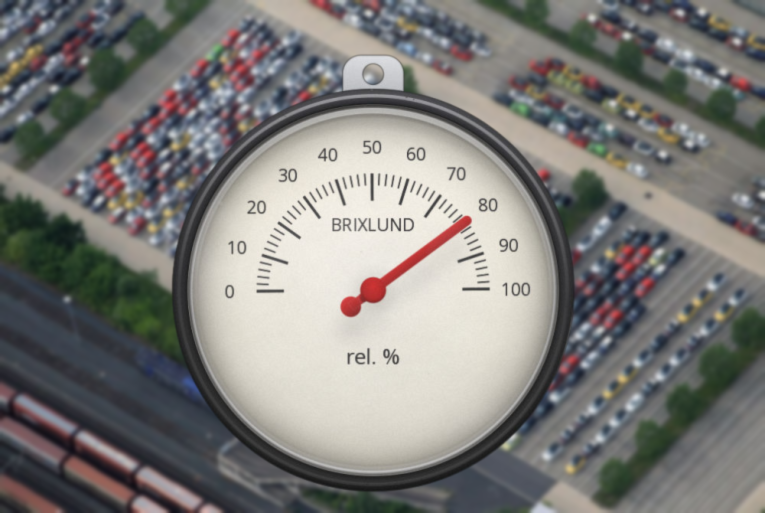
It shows 80 %
